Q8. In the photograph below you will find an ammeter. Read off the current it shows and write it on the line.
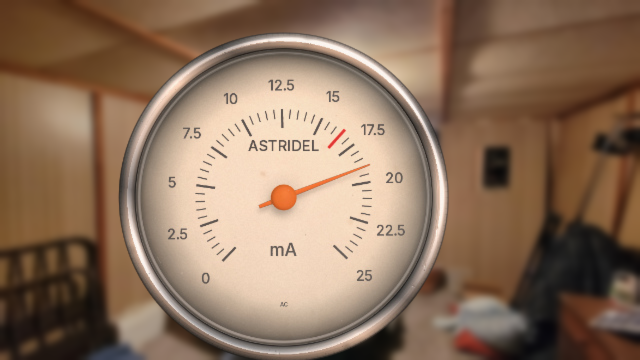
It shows 19 mA
